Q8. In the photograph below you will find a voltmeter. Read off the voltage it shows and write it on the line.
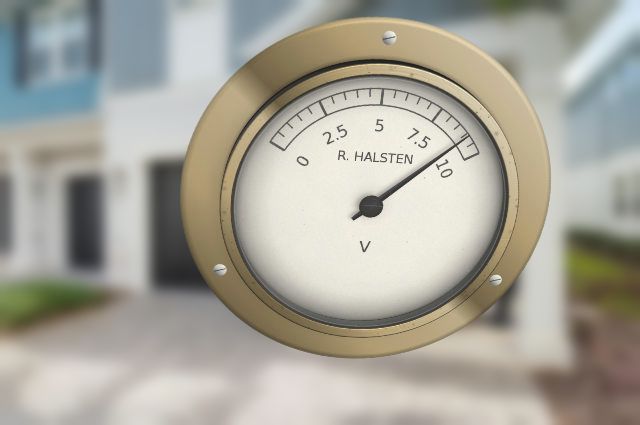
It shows 9 V
